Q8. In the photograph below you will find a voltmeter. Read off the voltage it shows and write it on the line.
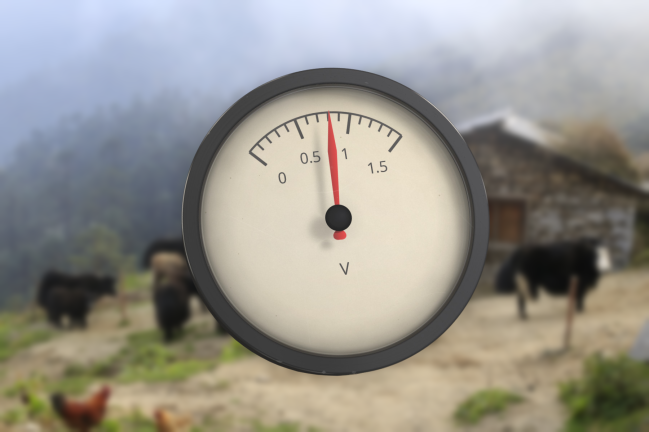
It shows 0.8 V
